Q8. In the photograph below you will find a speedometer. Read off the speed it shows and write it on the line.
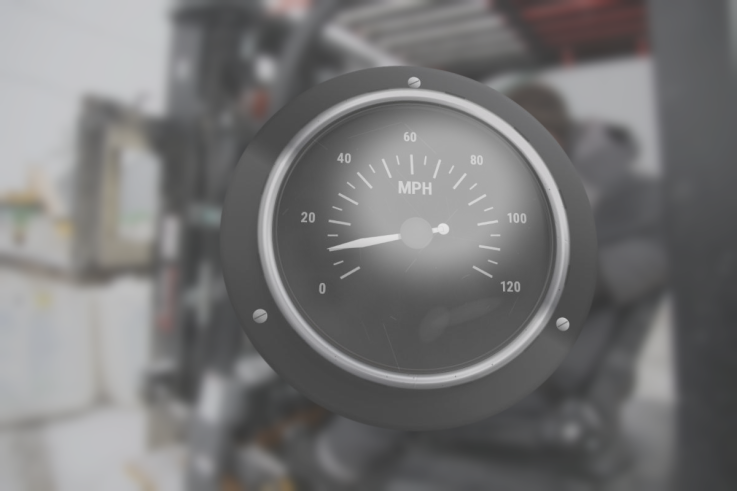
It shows 10 mph
